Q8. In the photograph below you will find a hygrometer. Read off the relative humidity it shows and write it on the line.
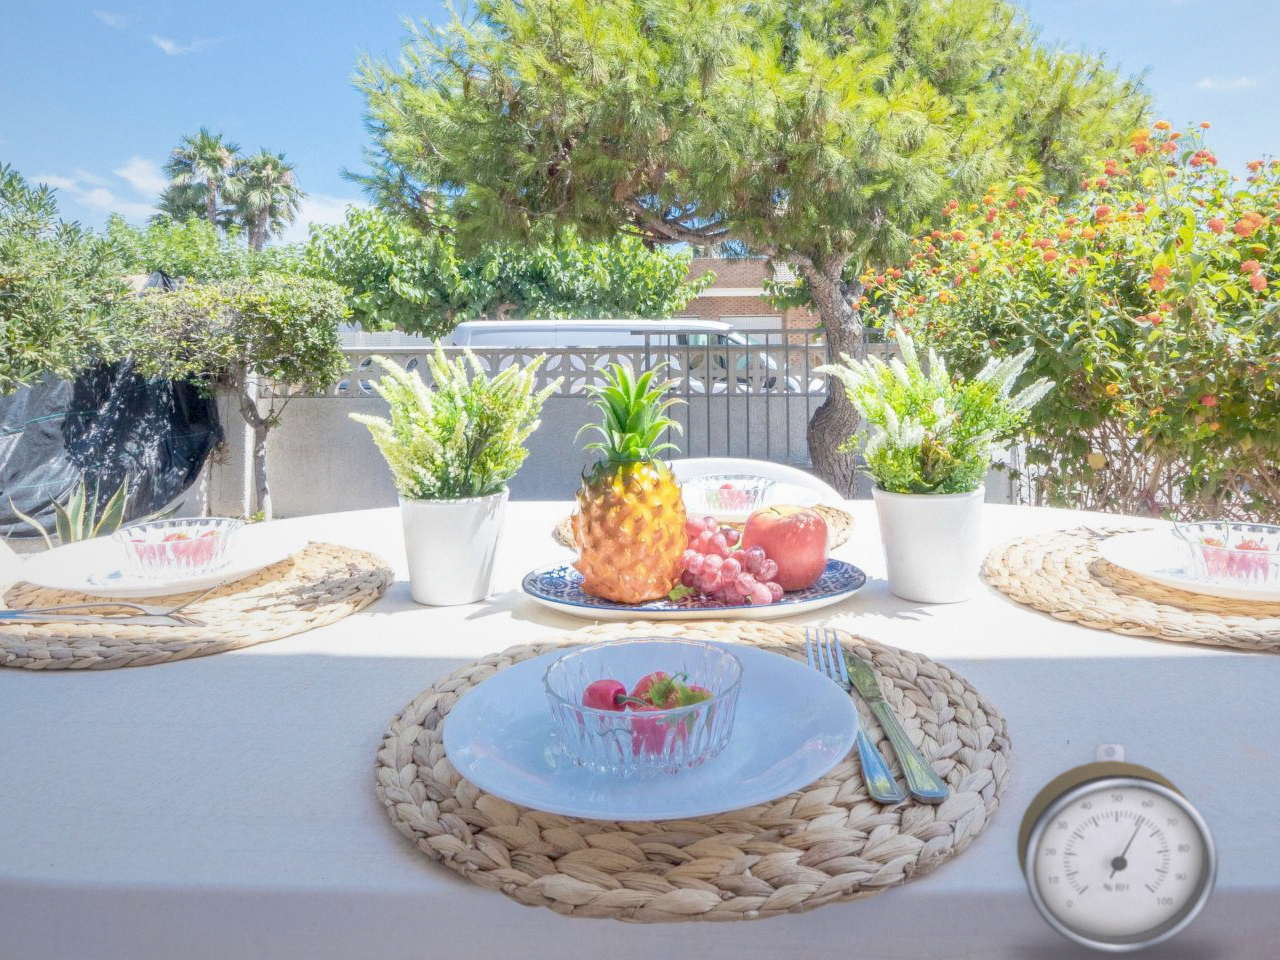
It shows 60 %
